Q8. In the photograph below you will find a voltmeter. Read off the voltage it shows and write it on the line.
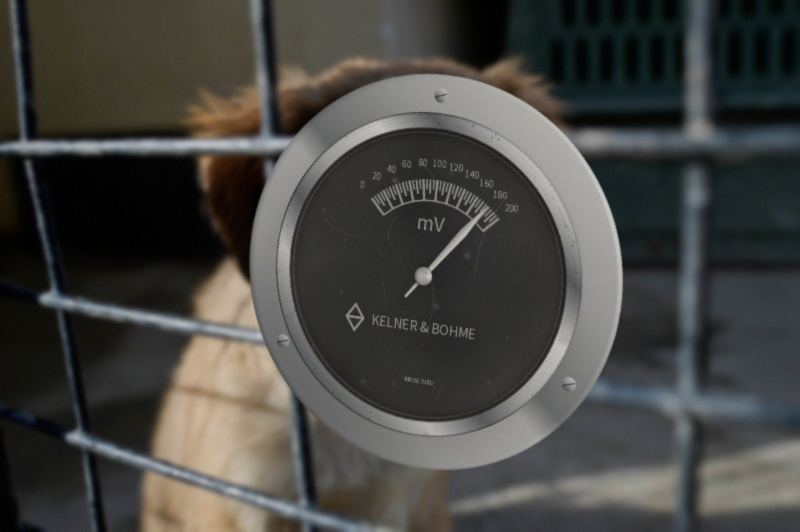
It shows 180 mV
